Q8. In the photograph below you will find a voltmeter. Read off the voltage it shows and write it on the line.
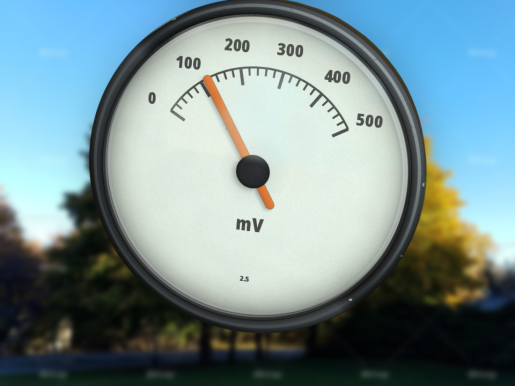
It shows 120 mV
